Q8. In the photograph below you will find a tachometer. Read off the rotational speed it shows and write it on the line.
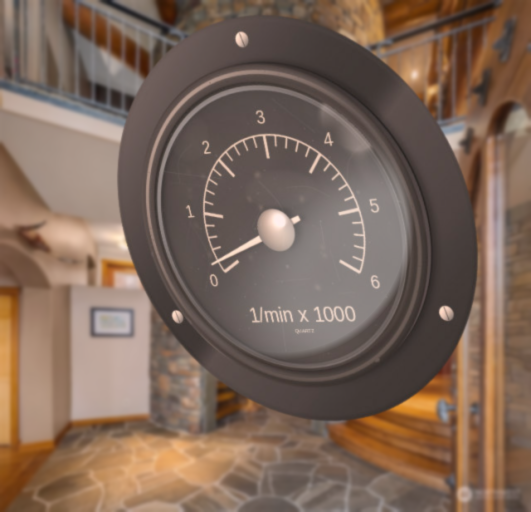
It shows 200 rpm
